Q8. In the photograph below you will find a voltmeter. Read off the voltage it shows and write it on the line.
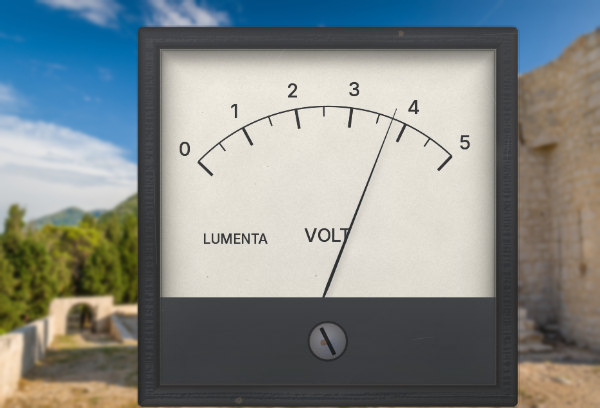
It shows 3.75 V
